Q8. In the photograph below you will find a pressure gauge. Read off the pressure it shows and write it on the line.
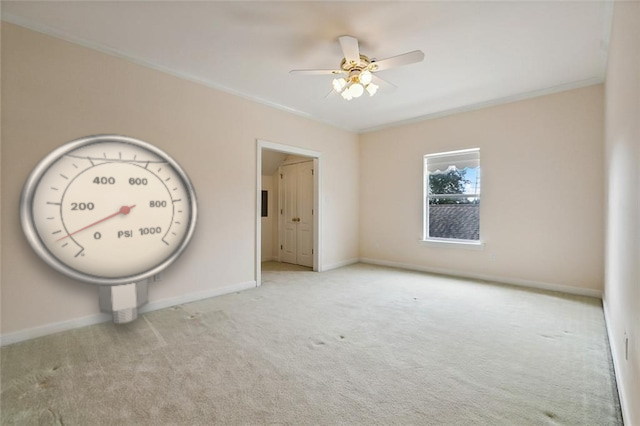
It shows 75 psi
